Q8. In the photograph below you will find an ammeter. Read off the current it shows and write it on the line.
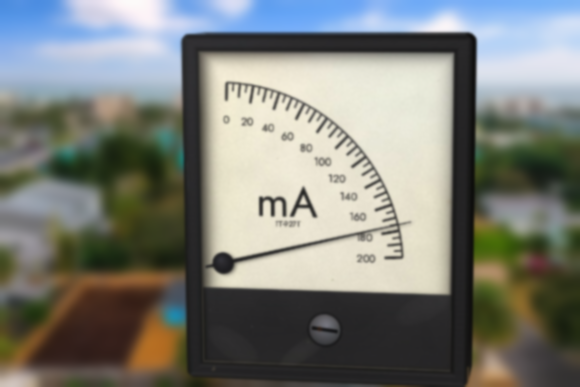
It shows 175 mA
